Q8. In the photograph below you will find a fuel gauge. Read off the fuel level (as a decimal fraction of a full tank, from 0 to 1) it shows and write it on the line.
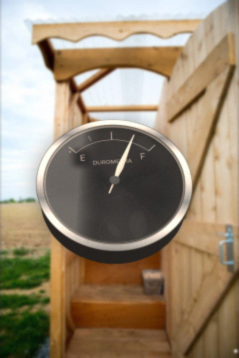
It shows 0.75
